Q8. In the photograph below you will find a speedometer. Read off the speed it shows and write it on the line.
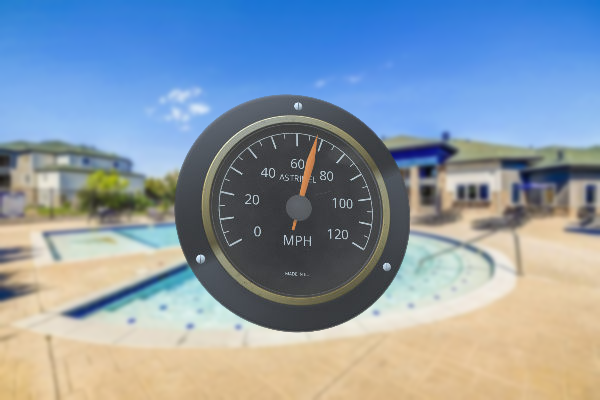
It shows 67.5 mph
